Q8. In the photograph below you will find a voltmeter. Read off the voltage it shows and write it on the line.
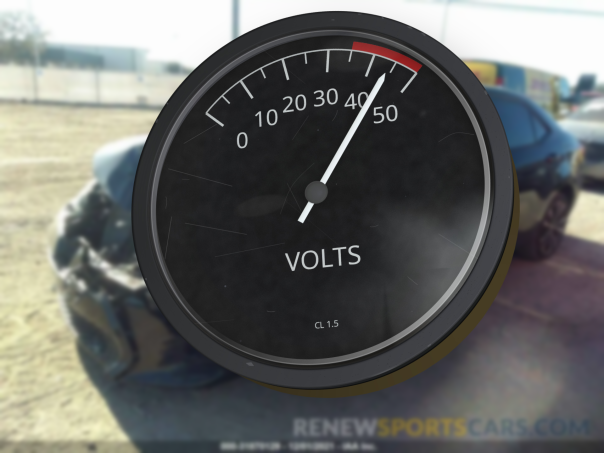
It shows 45 V
